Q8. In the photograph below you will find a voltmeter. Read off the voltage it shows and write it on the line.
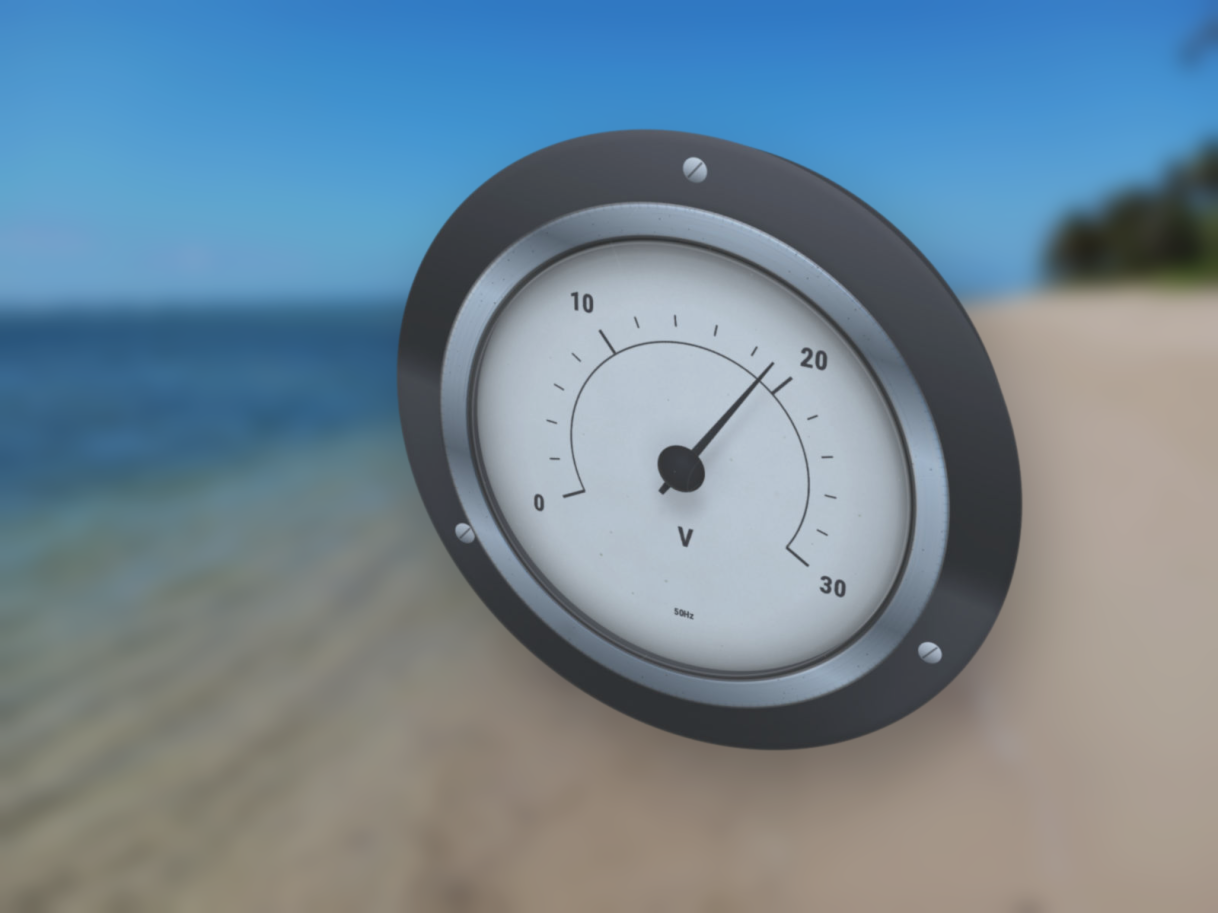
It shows 19 V
